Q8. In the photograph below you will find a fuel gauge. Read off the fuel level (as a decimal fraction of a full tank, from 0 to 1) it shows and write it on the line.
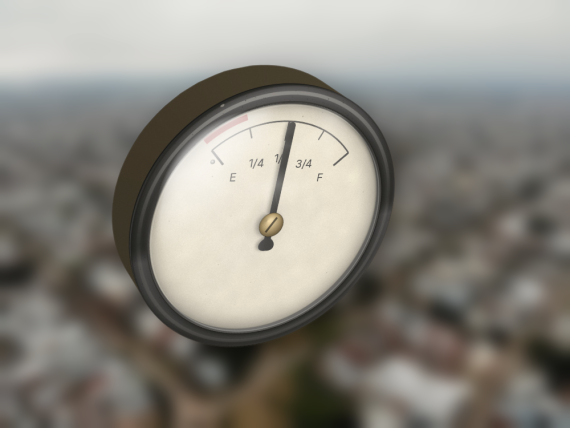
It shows 0.5
